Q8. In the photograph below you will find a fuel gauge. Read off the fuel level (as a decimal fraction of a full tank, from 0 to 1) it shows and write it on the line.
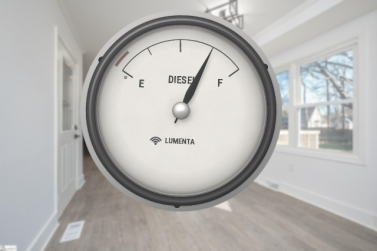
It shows 0.75
